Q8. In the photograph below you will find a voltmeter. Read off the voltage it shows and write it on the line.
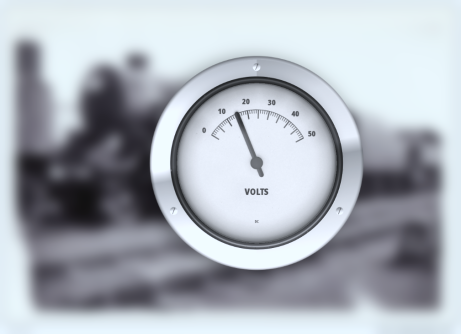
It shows 15 V
